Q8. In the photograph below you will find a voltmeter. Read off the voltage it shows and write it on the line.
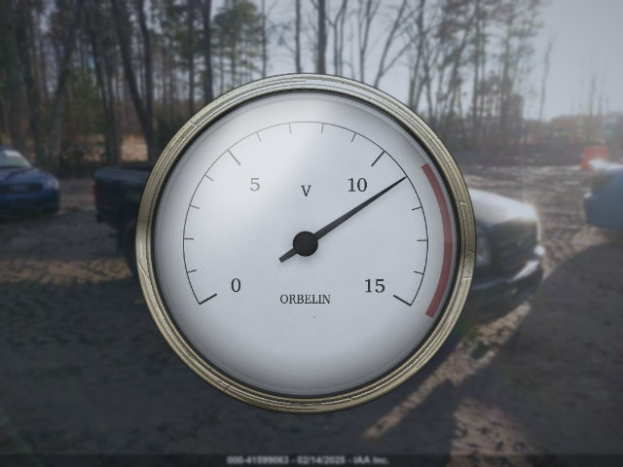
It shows 11 V
